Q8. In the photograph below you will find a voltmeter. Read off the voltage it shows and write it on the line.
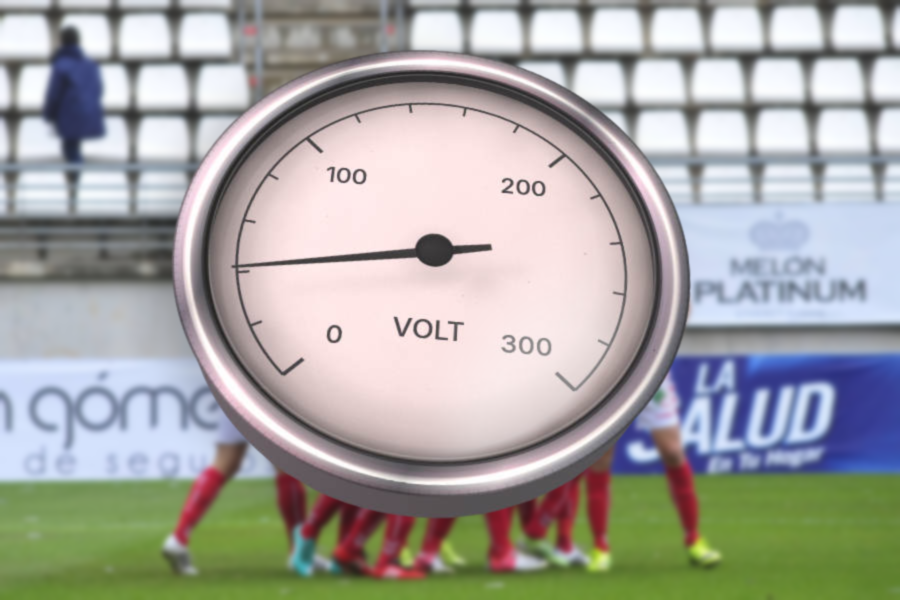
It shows 40 V
